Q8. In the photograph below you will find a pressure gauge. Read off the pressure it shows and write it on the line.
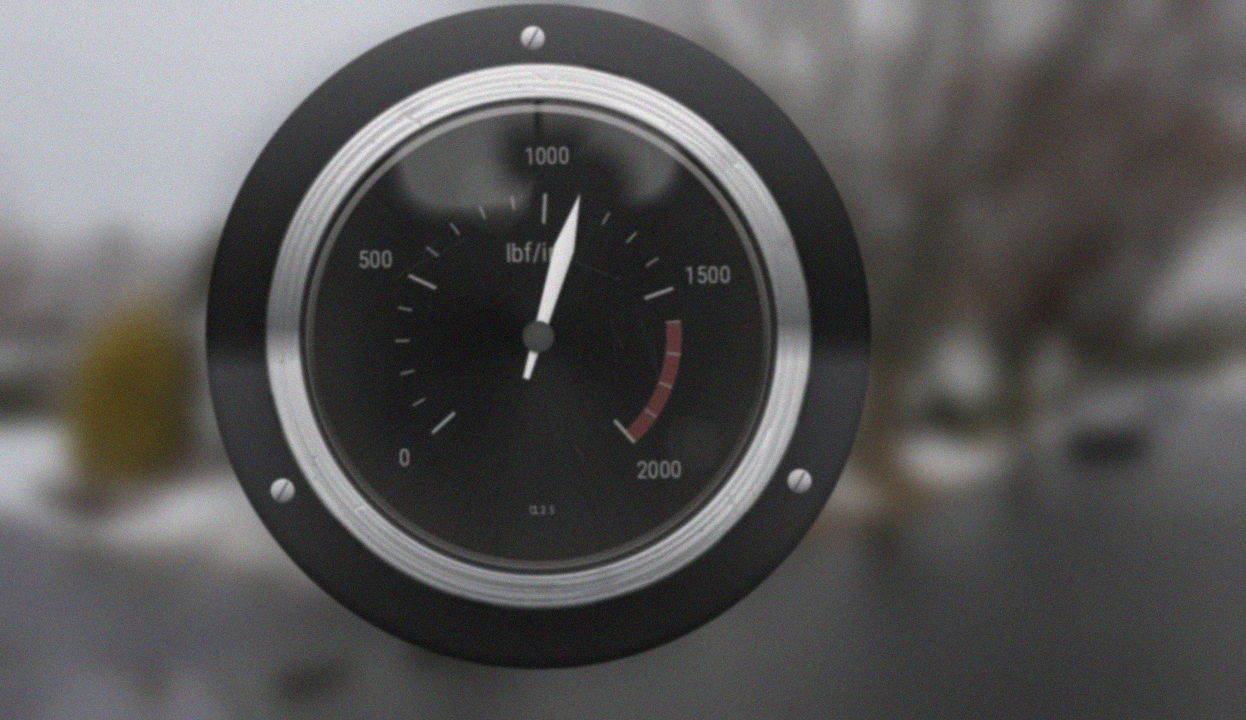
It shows 1100 psi
